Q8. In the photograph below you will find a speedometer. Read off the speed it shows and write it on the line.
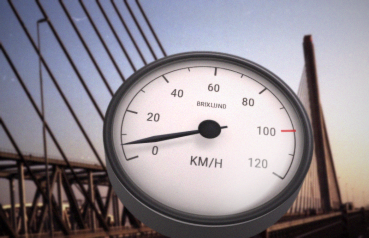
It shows 5 km/h
